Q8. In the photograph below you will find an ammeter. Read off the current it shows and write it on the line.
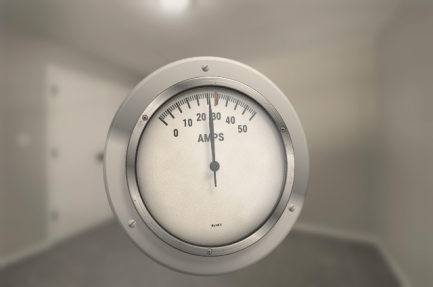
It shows 25 A
